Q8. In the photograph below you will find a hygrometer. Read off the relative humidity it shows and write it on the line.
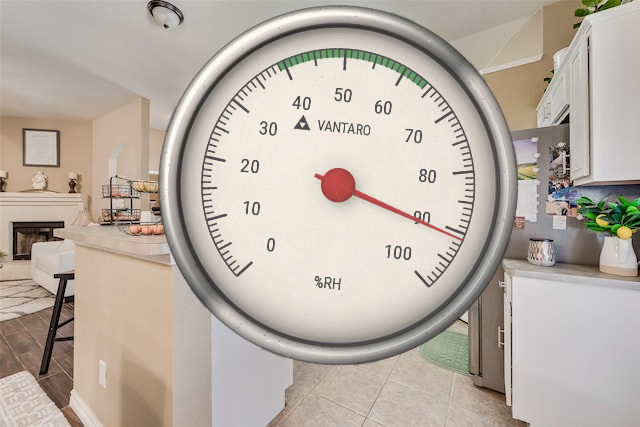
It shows 91 %
